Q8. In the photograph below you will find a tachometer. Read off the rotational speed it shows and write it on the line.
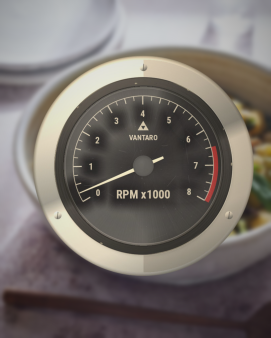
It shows 250 rpm
